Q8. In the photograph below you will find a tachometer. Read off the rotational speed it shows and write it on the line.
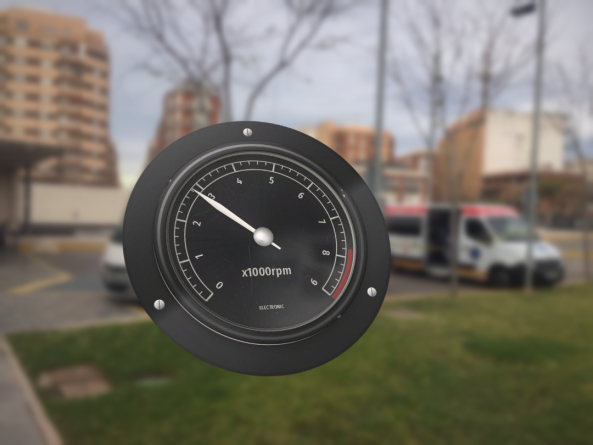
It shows 2800 rpm
